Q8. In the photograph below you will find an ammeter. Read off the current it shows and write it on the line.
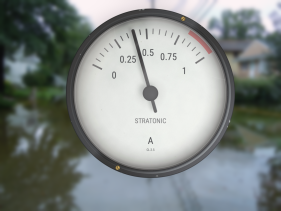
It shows 0.4 A
